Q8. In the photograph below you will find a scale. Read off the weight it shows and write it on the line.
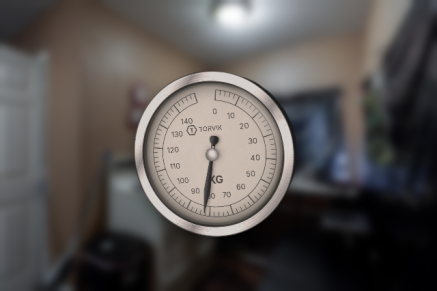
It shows 82 kg
